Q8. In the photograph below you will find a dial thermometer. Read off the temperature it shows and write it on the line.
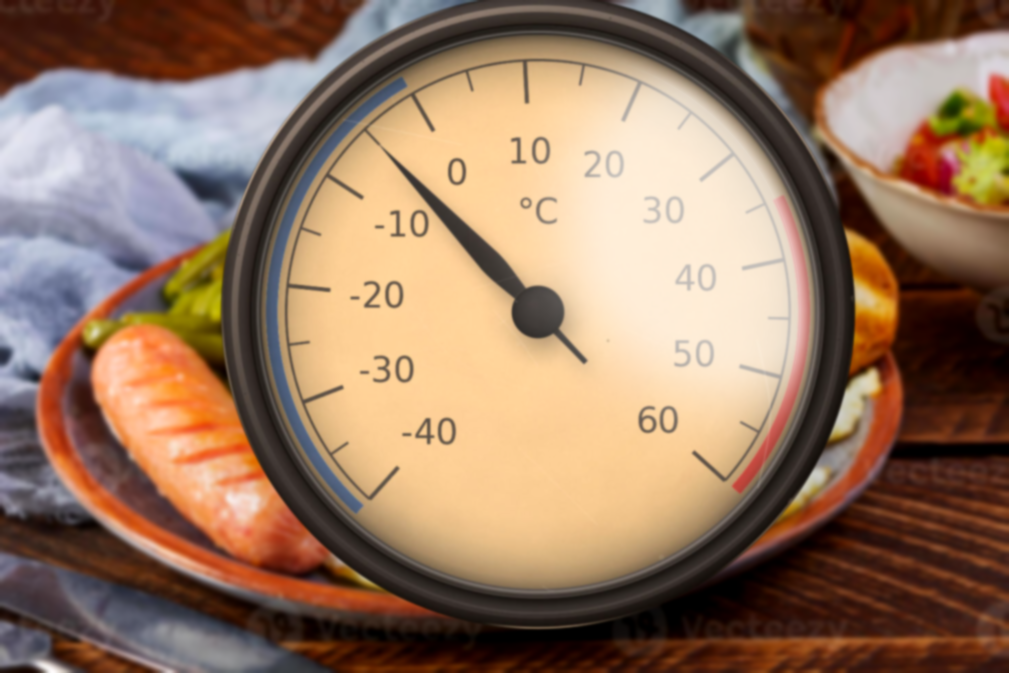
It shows -5 °C
